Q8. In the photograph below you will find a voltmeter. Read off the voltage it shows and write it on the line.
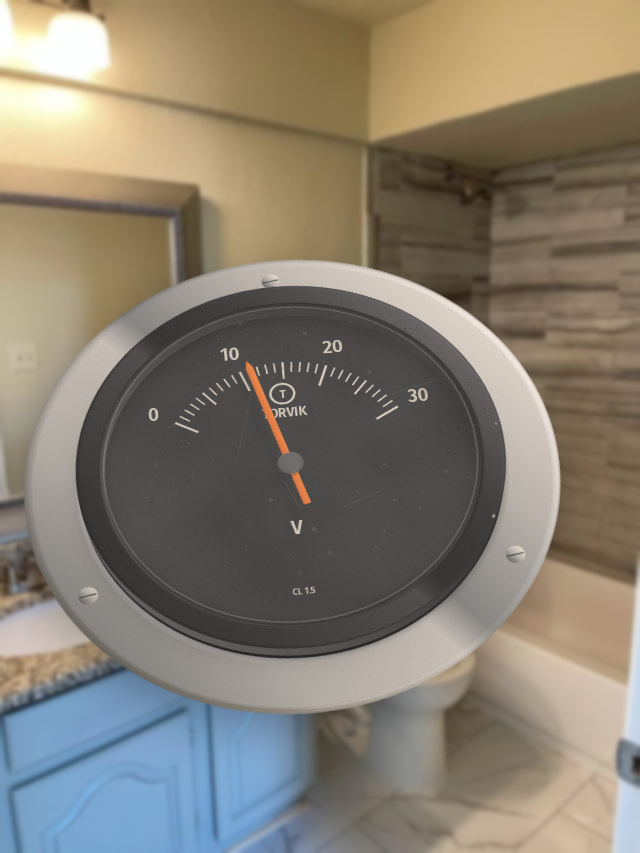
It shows 11 V
